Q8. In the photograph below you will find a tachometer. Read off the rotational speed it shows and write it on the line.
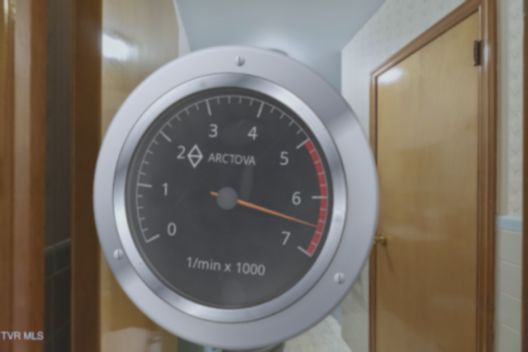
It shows 6500 rpm
